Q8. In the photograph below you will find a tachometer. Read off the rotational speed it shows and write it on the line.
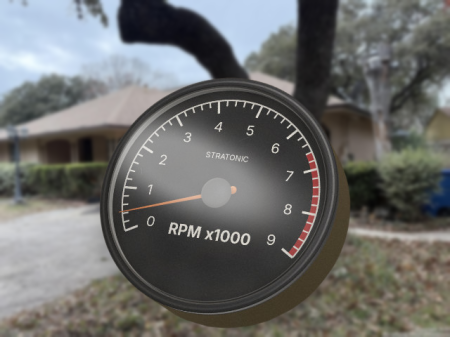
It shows 400 rpm
